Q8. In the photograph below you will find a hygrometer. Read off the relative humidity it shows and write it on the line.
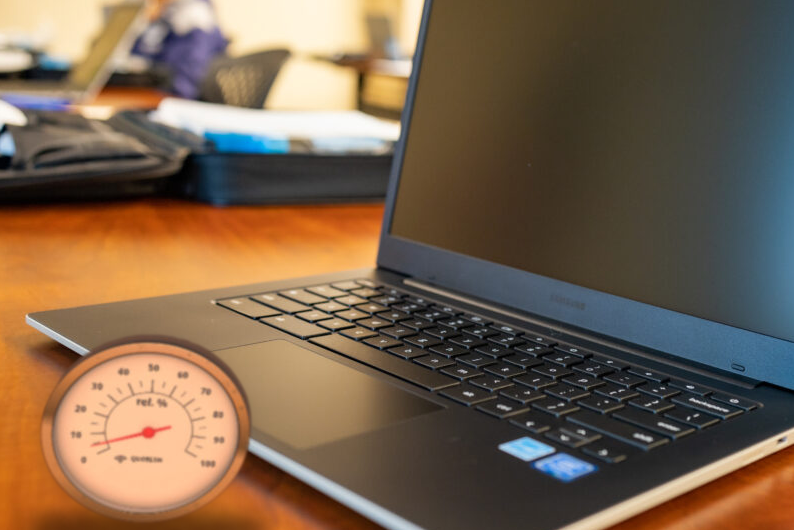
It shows 5 %
